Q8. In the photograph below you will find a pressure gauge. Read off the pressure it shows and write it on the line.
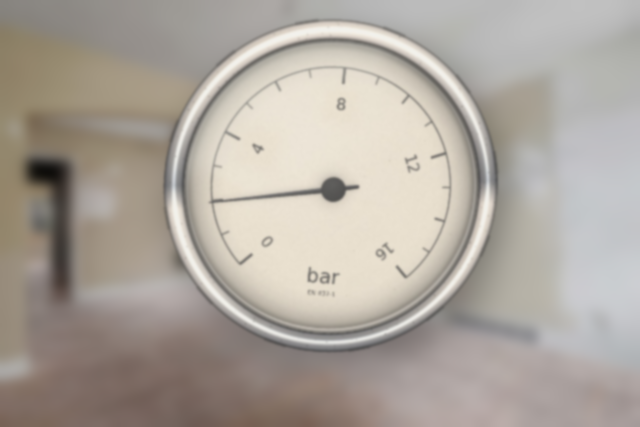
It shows 2 bar
